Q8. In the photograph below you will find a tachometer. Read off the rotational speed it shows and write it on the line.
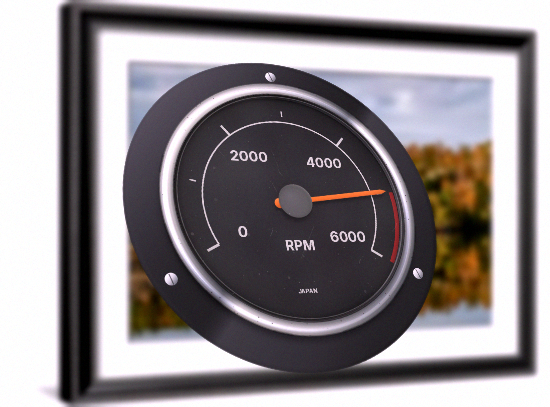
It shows 5000 rpm
